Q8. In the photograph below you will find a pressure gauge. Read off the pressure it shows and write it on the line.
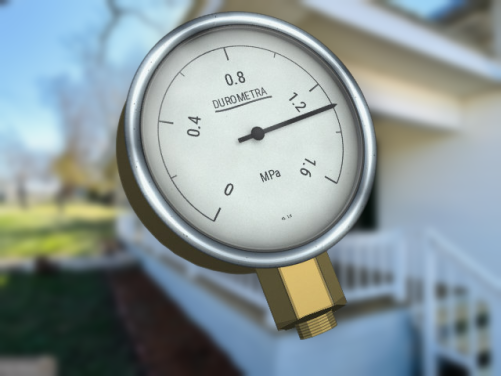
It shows 1.3 MPa
